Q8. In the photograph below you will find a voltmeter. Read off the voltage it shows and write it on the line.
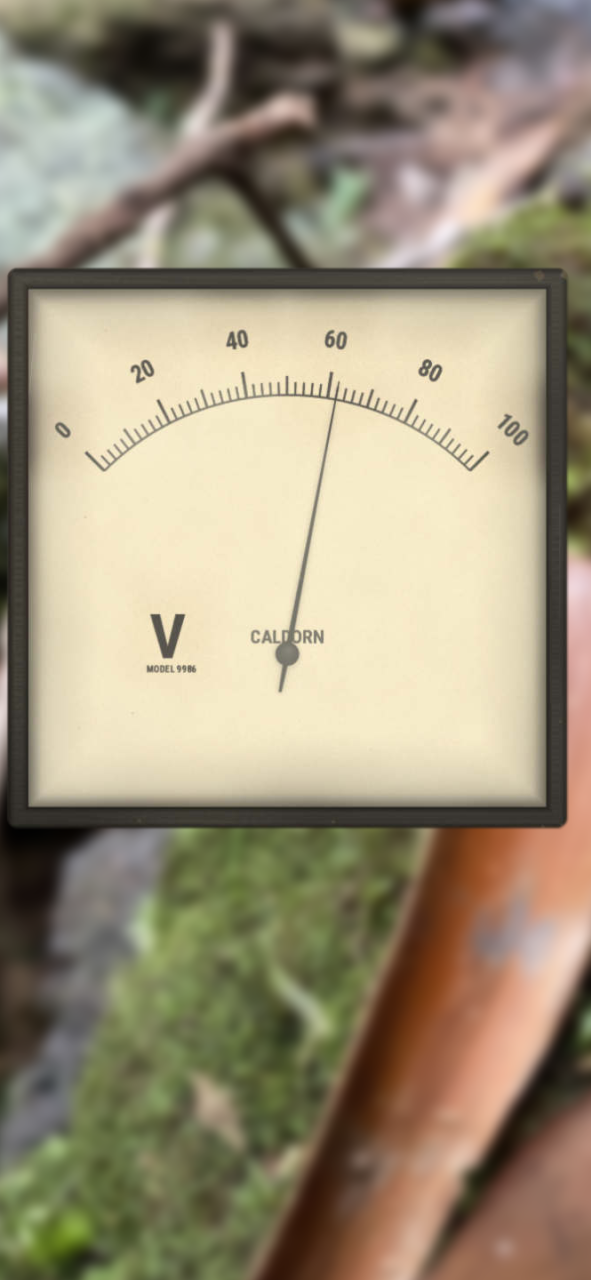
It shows 62 V
